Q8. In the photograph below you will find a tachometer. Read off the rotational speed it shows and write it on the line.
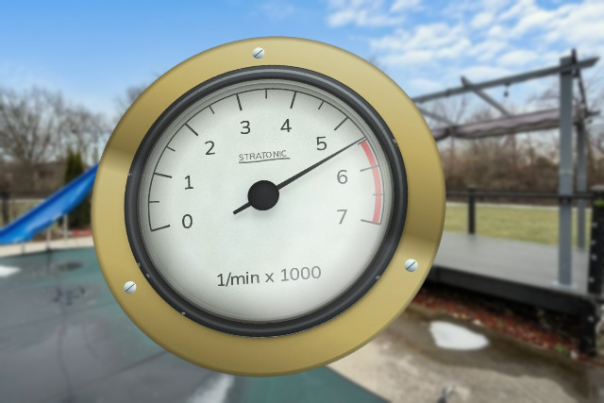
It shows 5500 rpm
